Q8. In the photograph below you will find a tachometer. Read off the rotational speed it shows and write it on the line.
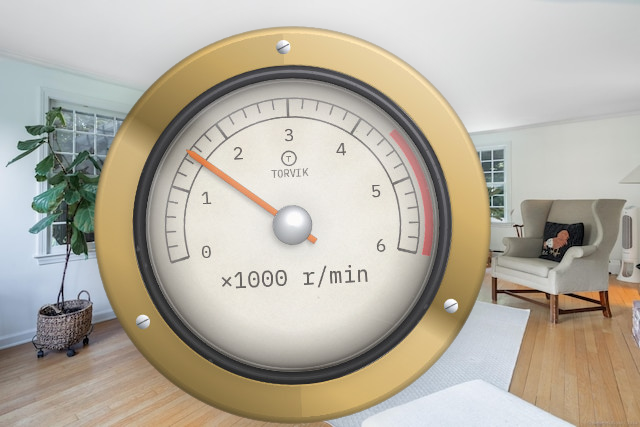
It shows 1500 rpm
